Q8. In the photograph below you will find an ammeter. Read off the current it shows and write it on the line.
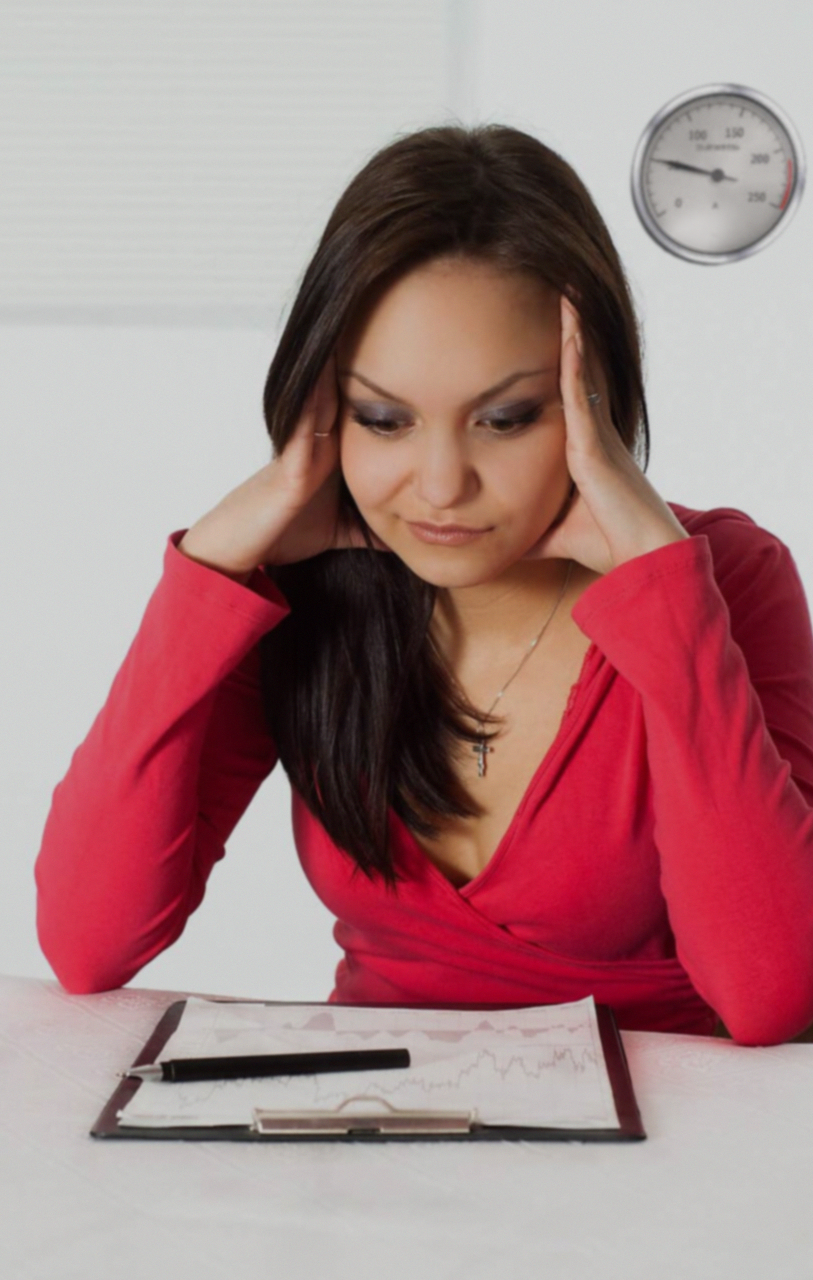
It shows 50 A
